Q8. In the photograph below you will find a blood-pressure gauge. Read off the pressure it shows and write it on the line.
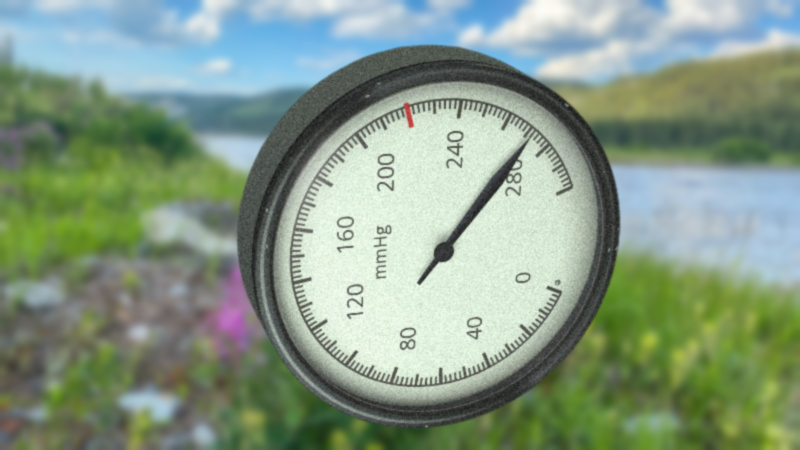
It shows 270 mmHg
